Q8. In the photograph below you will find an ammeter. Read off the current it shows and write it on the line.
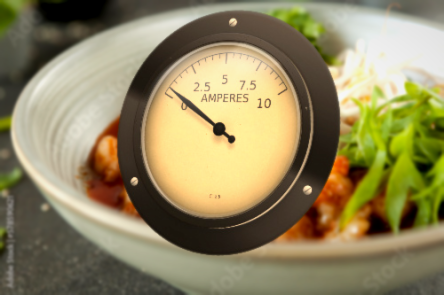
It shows 0.5 A
